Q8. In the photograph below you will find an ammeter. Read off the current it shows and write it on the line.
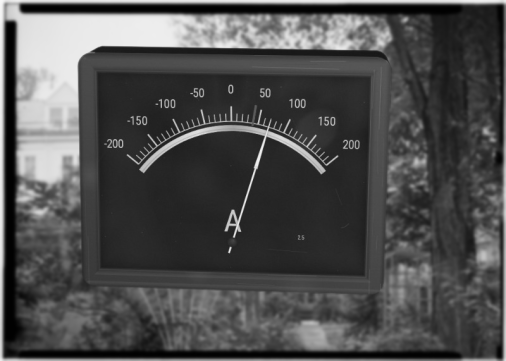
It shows 70 A
